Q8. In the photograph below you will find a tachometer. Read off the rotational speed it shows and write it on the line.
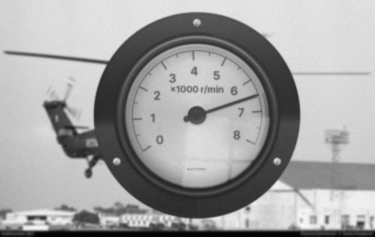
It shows 6500 rpm
